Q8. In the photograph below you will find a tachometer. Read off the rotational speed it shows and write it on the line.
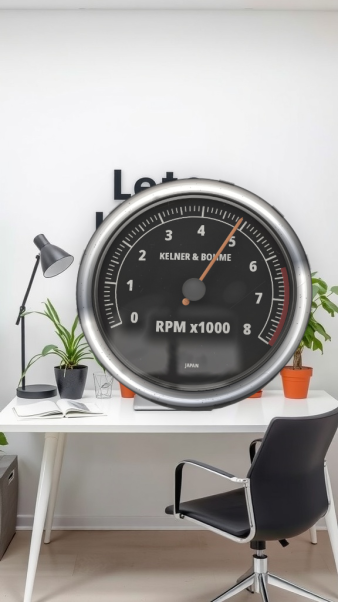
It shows 4900 rpm
